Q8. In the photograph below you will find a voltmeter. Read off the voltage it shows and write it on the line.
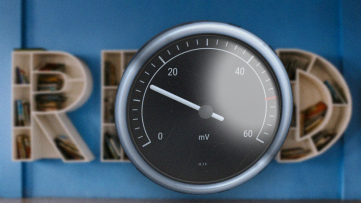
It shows 14 mV
